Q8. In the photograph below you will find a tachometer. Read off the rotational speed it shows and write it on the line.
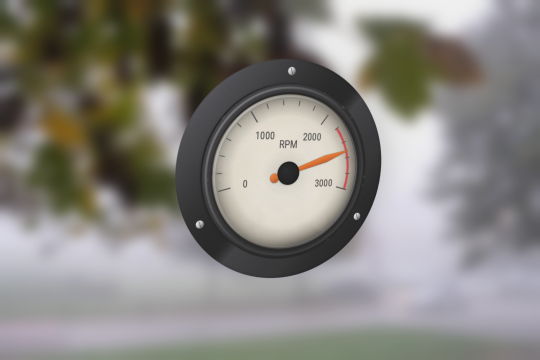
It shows 2500 rpm
